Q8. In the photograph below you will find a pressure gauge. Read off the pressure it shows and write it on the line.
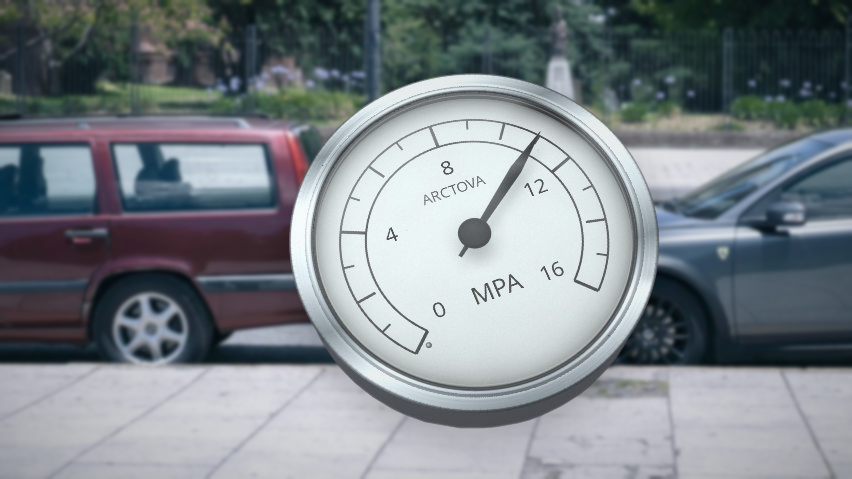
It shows 11 MPa
